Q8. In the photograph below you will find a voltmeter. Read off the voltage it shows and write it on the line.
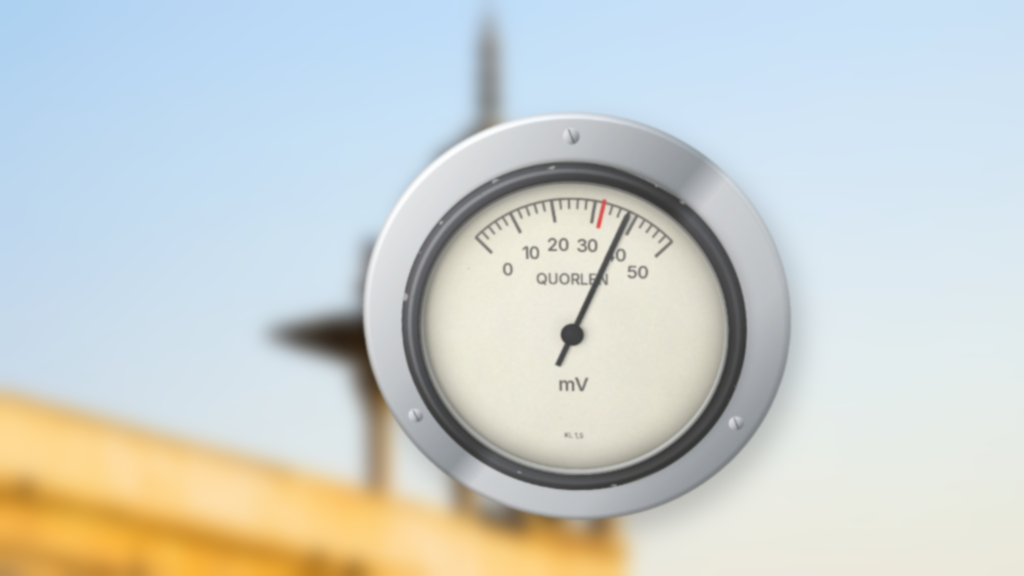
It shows 38 mV
